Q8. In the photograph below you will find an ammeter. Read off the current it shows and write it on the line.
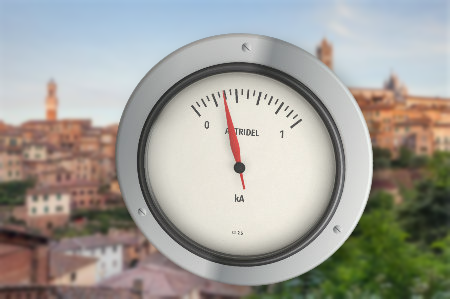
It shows 0.3 kA
